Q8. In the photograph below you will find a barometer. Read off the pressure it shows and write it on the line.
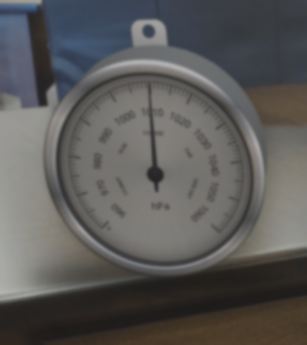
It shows 1010 hPa
